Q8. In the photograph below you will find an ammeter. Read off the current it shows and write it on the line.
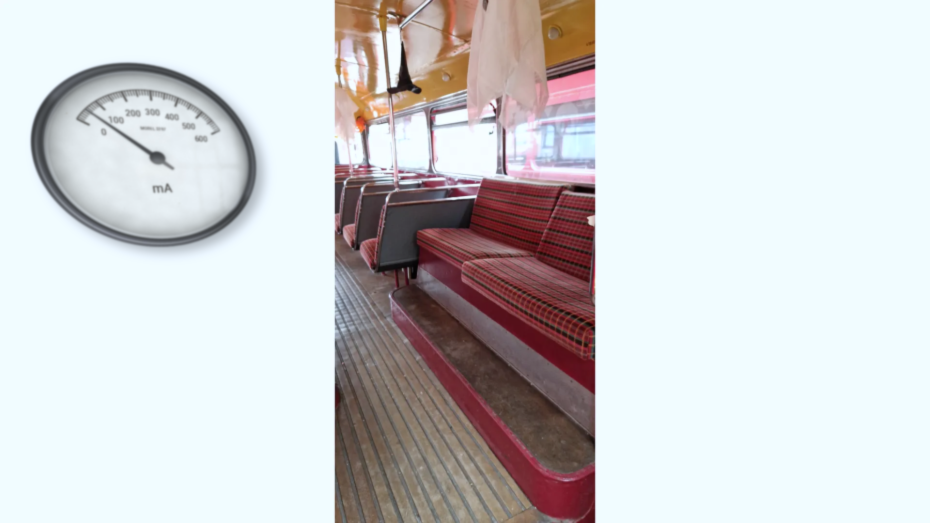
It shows 50 mA
